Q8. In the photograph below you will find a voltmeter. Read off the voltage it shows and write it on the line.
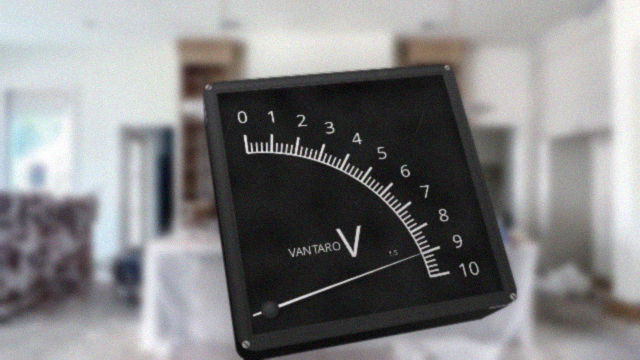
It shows 9 V
